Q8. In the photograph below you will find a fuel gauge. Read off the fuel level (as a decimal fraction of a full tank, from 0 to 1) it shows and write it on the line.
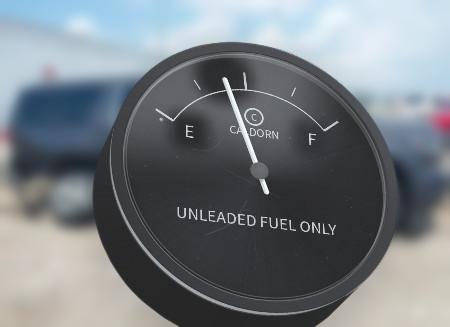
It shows 0.375
